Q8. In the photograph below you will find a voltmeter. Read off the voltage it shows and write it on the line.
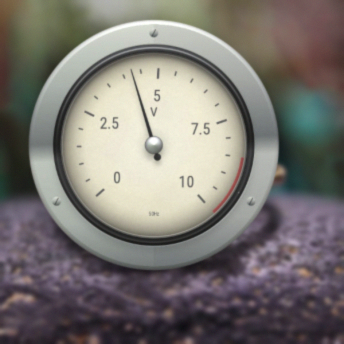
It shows 4.25 V
